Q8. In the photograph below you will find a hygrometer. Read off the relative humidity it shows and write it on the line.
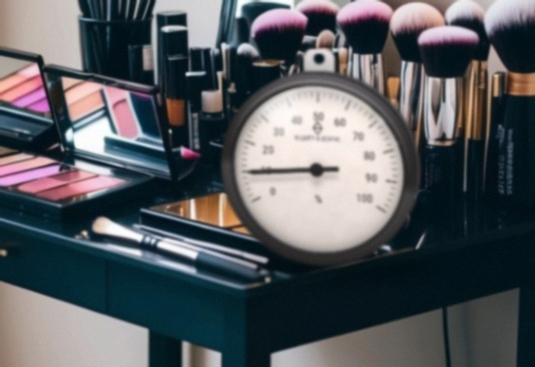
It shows 10 %
